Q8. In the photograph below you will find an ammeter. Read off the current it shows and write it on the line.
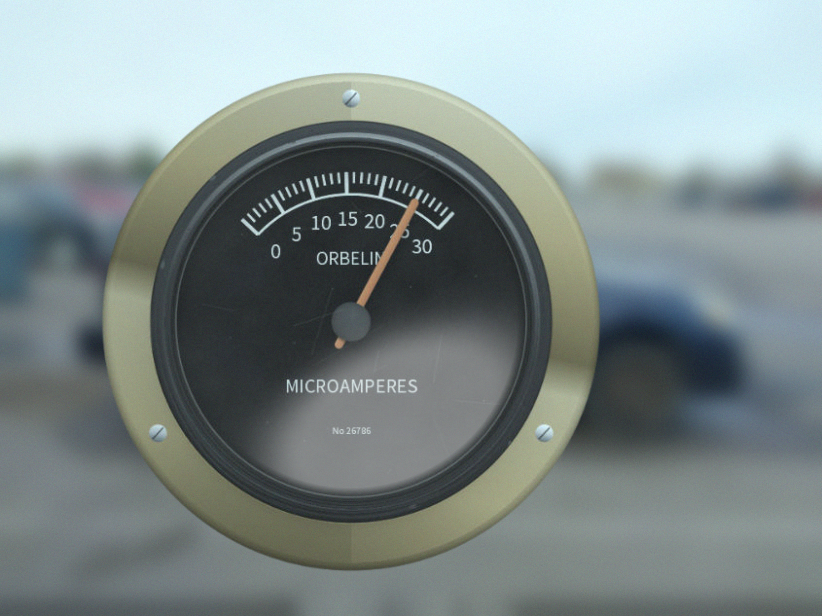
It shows 25 µA
